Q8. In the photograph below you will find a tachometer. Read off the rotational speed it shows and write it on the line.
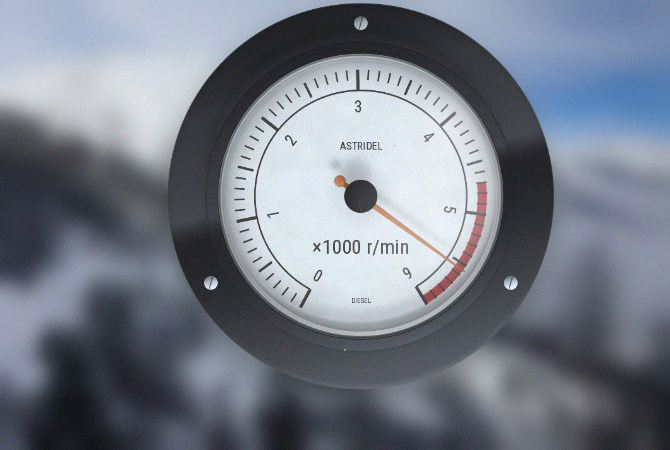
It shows 5550 rpm
